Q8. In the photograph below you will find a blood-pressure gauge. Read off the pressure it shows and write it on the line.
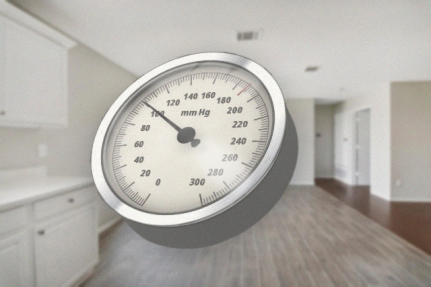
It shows 100 mmHg
